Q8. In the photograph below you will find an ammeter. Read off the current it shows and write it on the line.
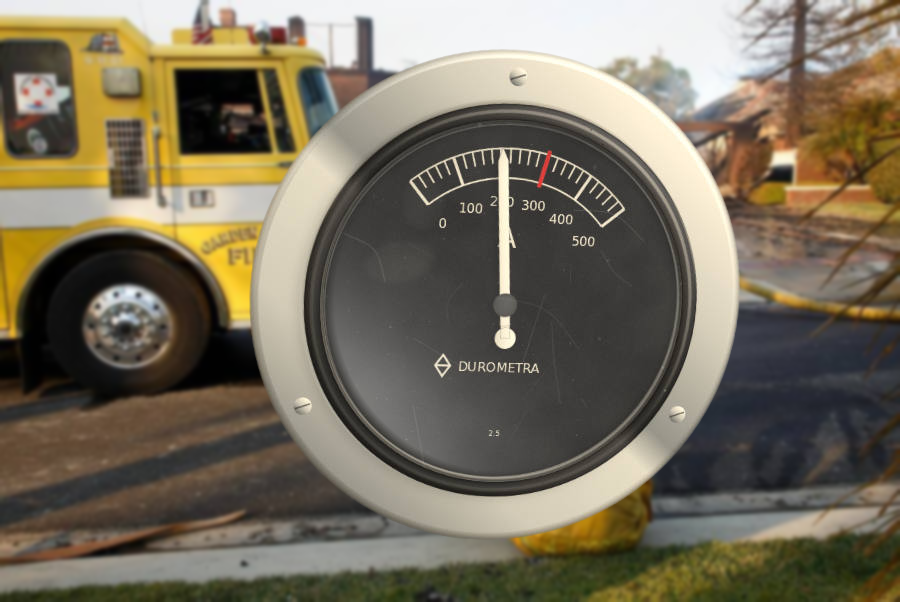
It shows 200 A
